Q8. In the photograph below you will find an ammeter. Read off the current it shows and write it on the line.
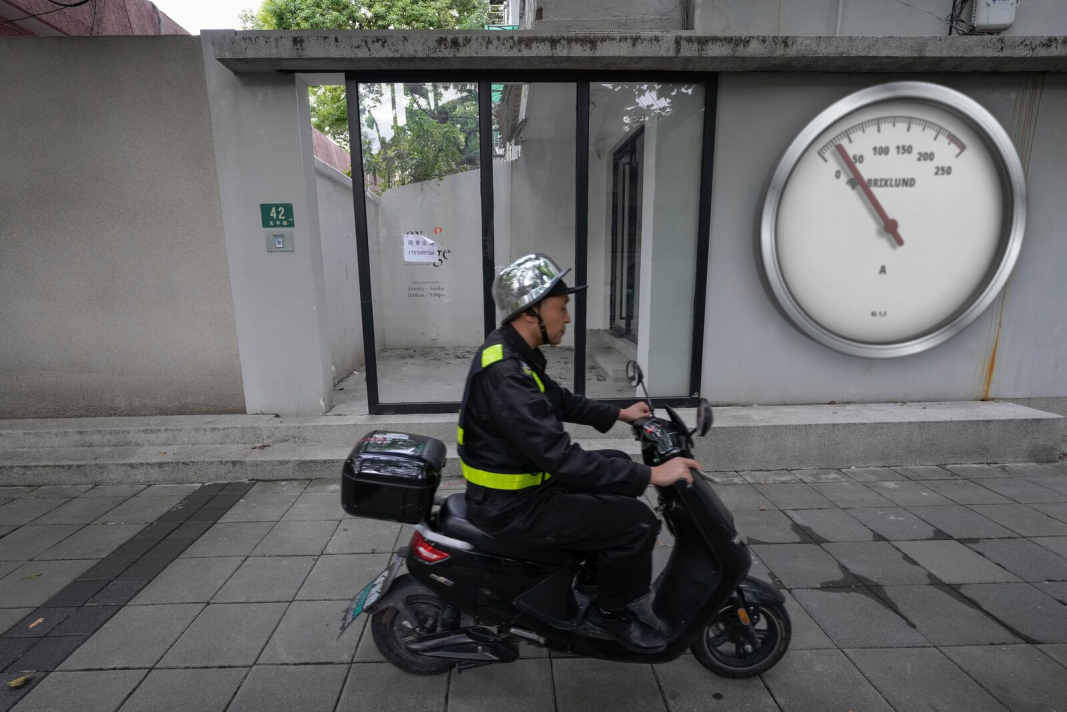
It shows 25 A
